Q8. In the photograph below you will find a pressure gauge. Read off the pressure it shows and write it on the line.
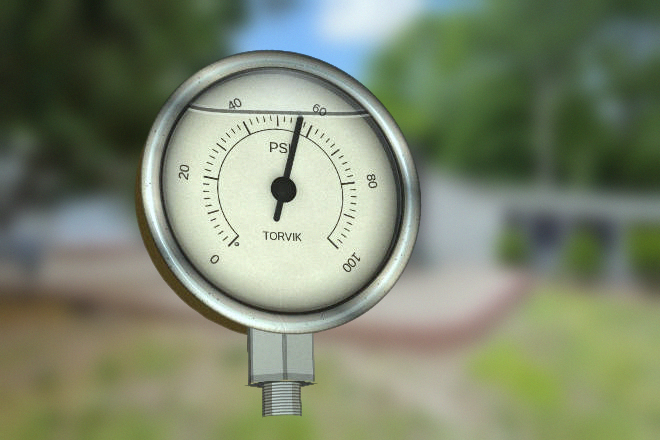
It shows 56 psi
